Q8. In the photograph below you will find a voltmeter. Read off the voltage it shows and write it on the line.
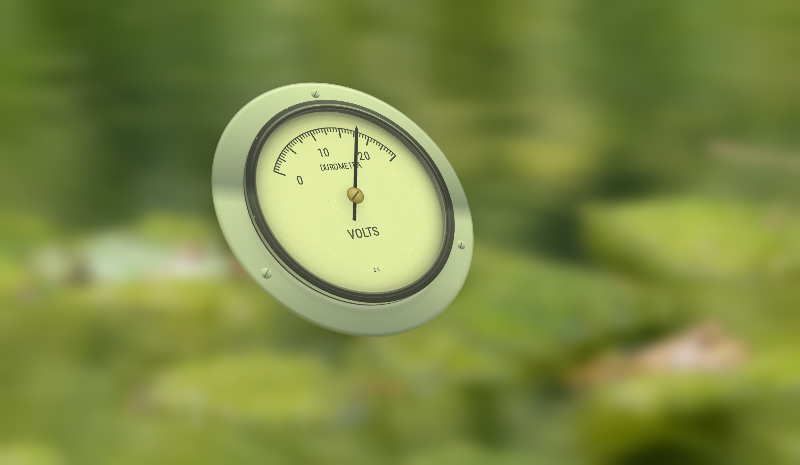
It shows 17.5 V
